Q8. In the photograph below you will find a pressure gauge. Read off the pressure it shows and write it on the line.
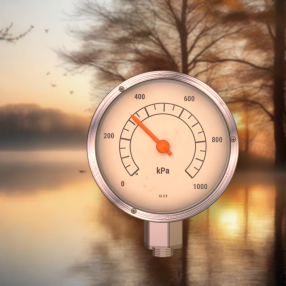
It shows 325 kPa
